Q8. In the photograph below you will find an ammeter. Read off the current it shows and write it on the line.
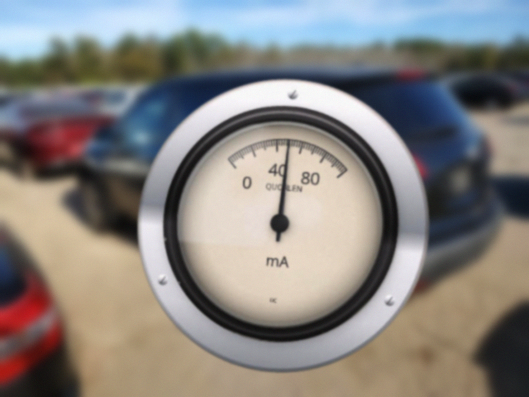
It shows 50 mA
